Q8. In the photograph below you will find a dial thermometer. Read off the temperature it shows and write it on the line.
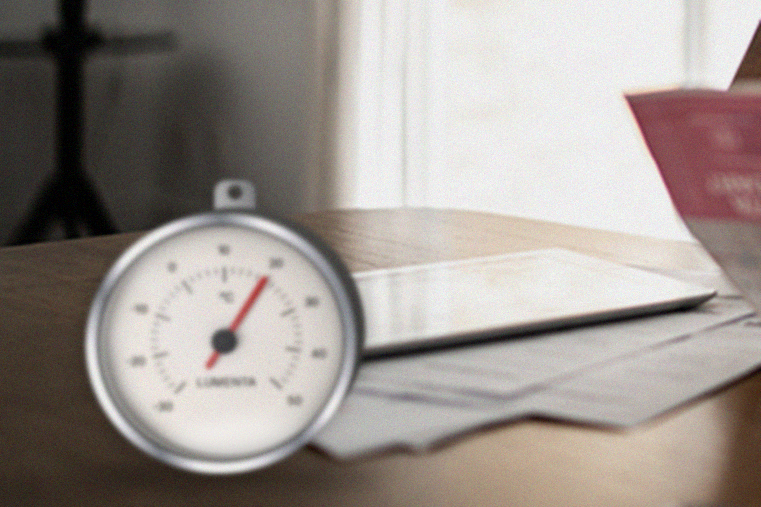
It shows 20 °C
